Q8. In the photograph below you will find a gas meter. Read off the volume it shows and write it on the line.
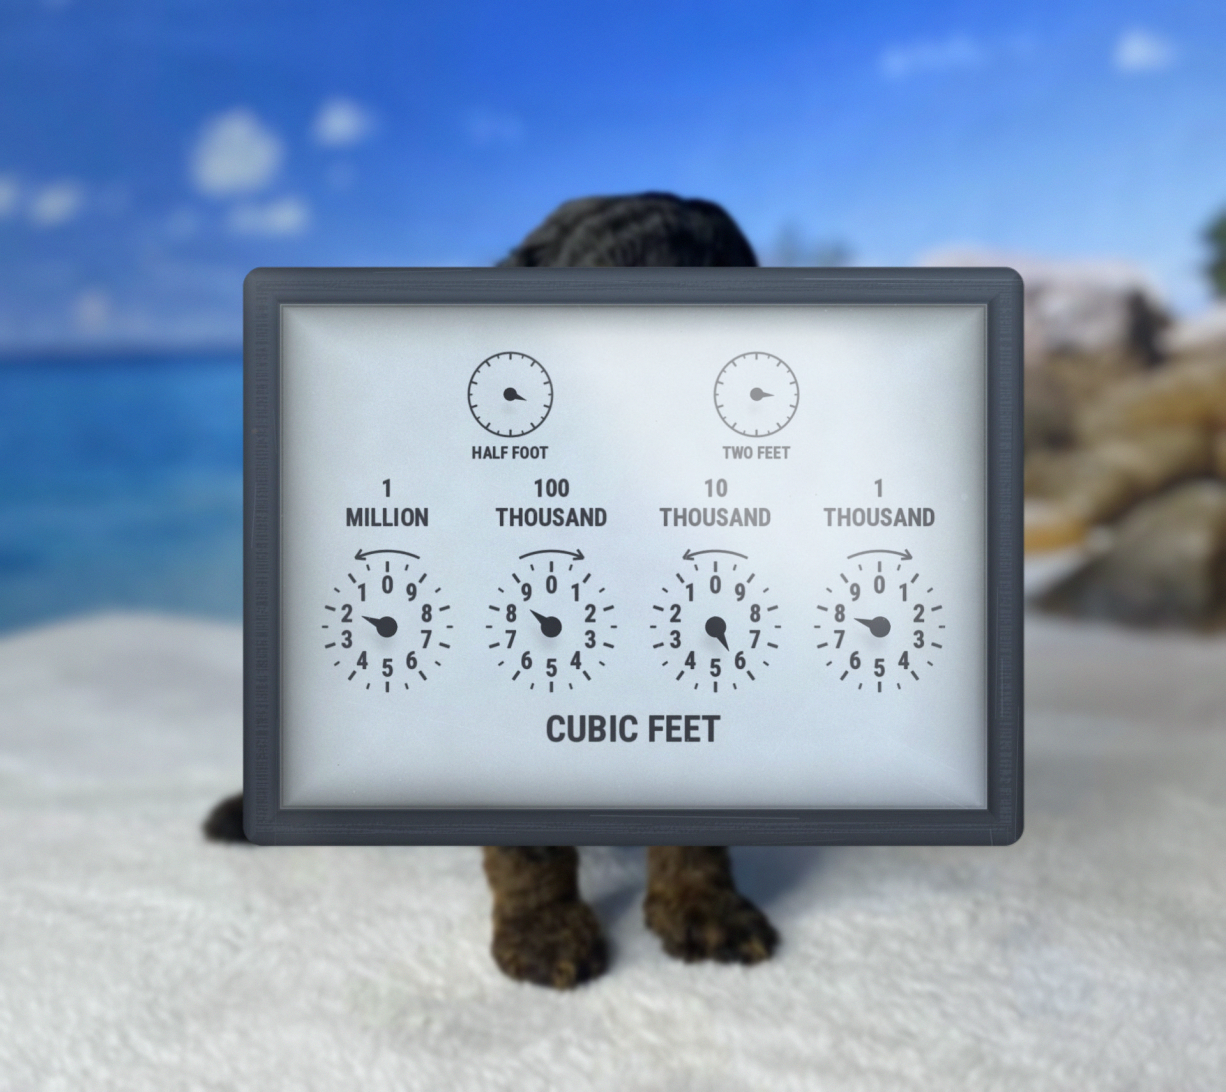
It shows 185800 ft³
